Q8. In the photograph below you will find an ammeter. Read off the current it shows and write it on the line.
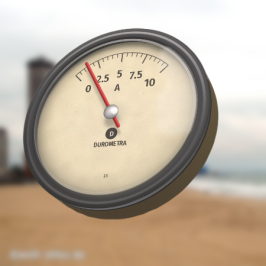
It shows 1.5 A
